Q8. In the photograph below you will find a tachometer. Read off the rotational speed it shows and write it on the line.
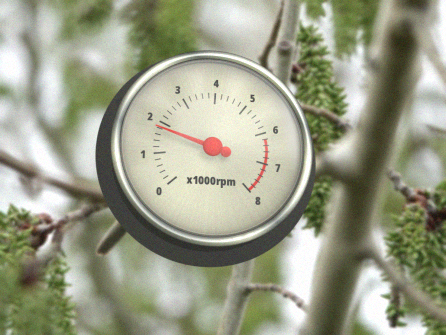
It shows 1800 rpm
